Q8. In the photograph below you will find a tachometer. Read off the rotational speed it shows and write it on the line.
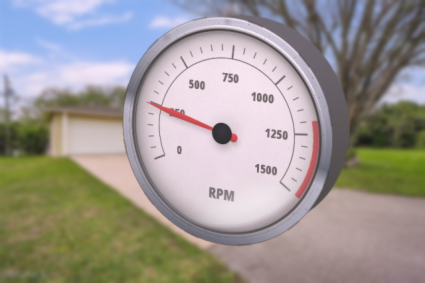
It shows 250 rpm
